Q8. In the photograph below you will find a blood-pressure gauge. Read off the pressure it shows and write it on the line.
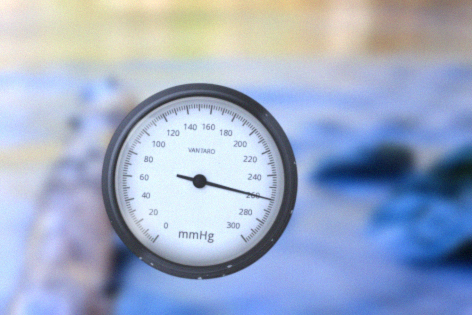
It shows 260 mmHg
